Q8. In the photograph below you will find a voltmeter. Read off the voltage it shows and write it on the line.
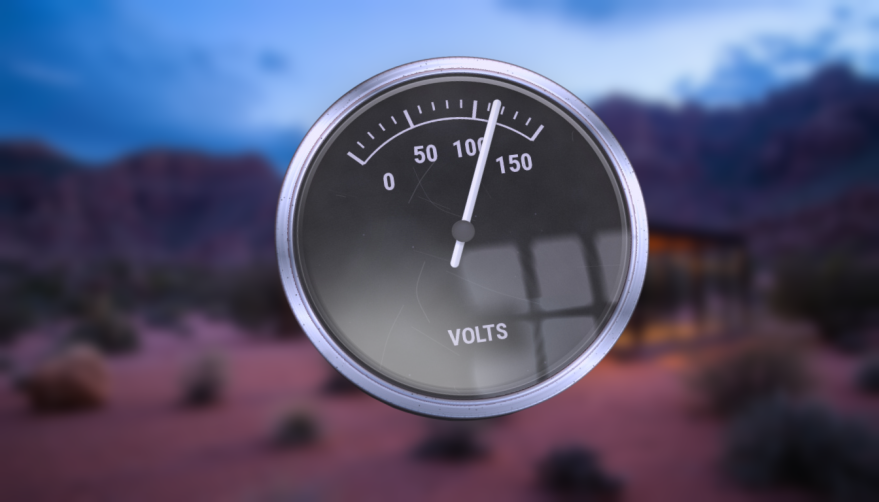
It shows 115 V
